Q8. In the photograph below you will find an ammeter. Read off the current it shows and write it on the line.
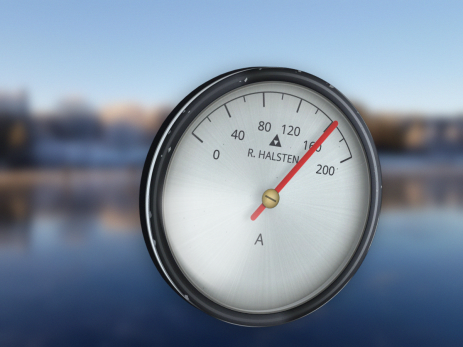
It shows 160 A
